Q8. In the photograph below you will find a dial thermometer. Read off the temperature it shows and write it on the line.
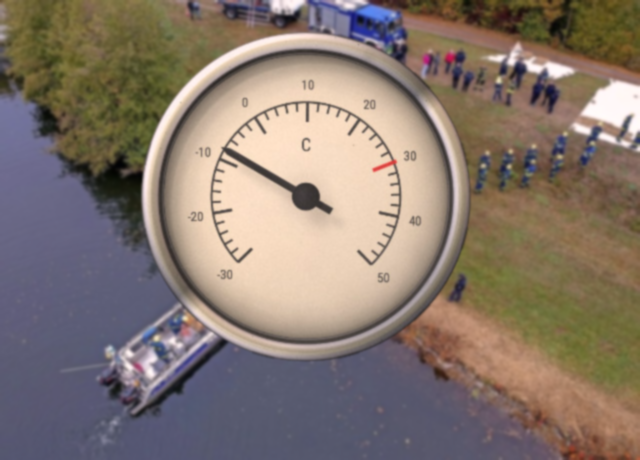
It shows -8 °C
